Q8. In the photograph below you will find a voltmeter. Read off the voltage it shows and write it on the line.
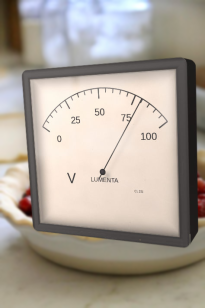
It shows 80 V
